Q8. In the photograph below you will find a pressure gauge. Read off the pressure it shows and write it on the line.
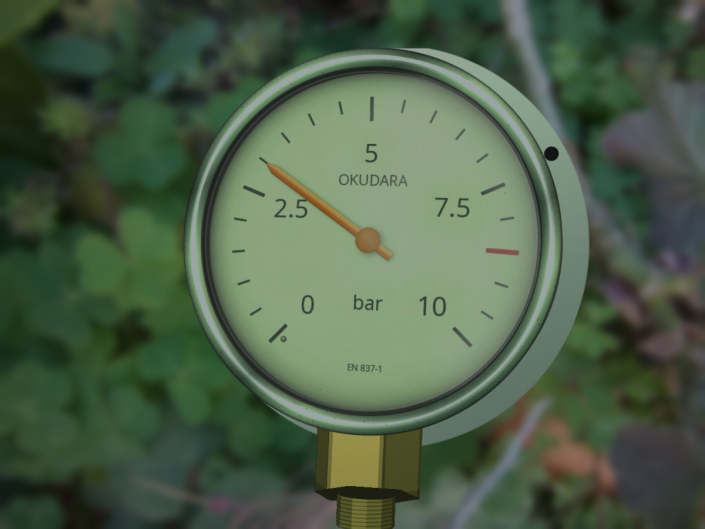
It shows 3 bar
